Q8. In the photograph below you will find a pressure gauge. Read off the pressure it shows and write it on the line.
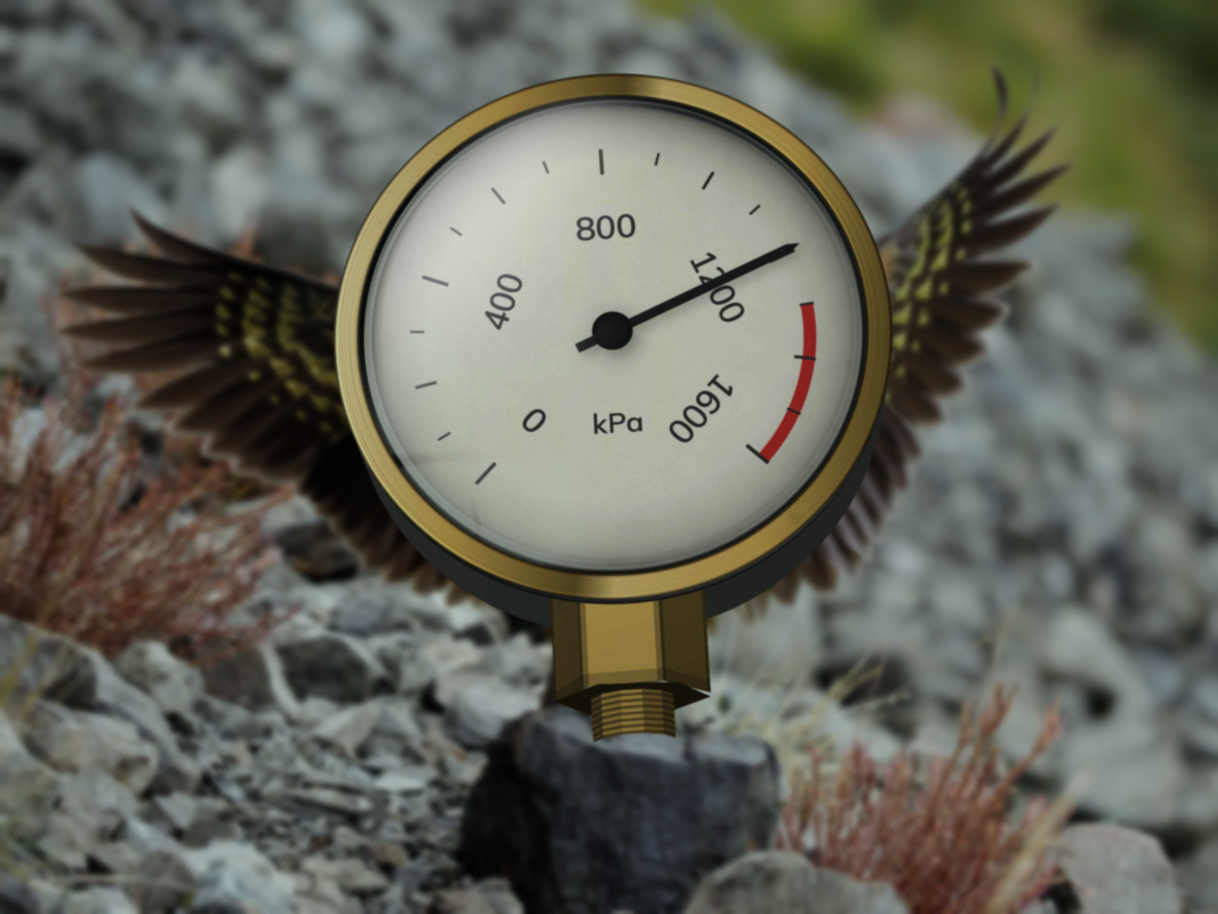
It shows 1200 kPa
